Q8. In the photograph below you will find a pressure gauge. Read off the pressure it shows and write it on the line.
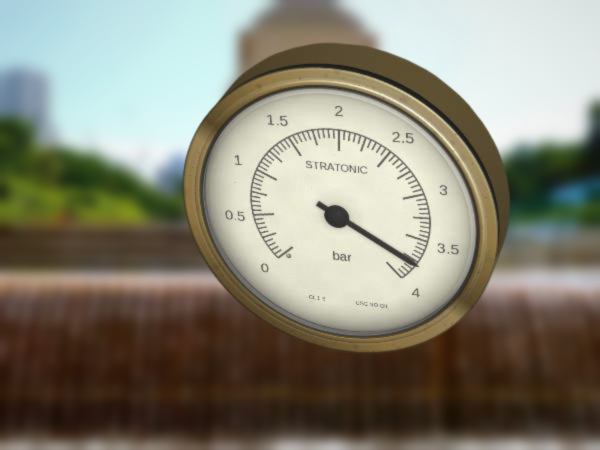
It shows 3.75 bar
